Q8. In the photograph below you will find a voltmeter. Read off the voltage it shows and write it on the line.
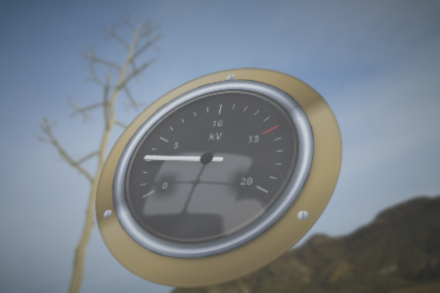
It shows 3 kV
